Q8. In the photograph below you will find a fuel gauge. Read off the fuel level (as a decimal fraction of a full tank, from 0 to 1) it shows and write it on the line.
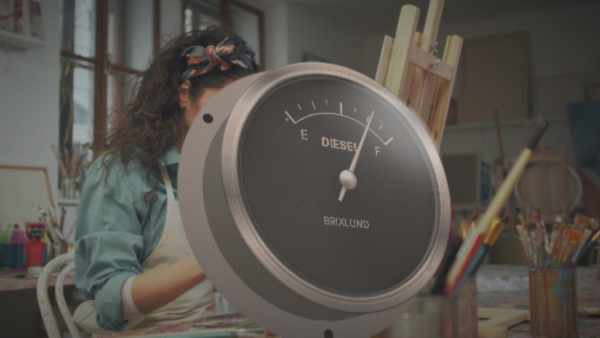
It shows 0.75
